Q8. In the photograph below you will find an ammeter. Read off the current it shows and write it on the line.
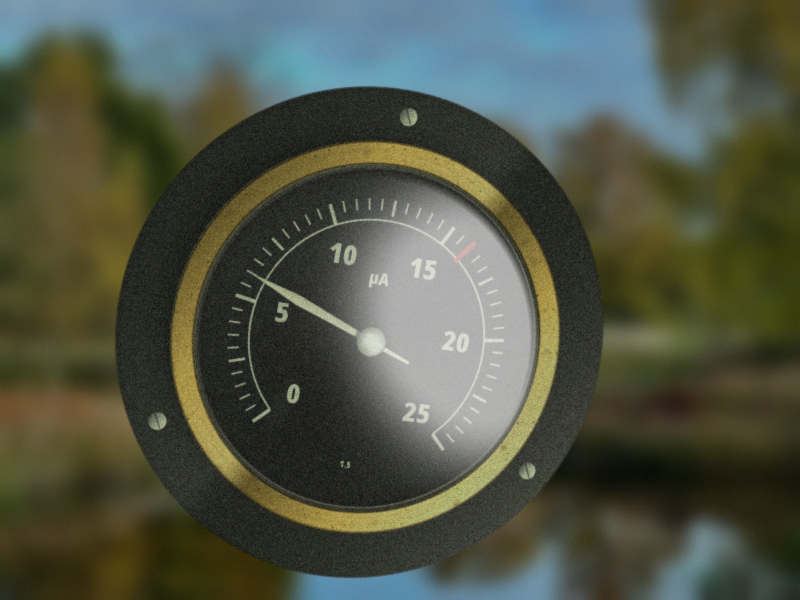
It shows 6 µA
